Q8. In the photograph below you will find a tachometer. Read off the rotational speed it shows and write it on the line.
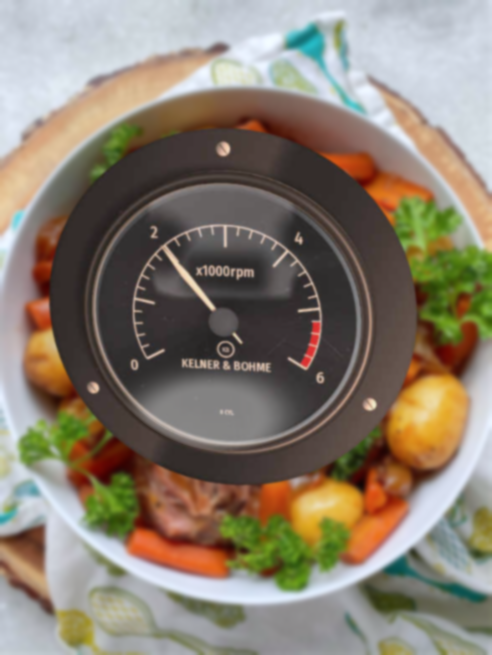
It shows 2000 rpm
